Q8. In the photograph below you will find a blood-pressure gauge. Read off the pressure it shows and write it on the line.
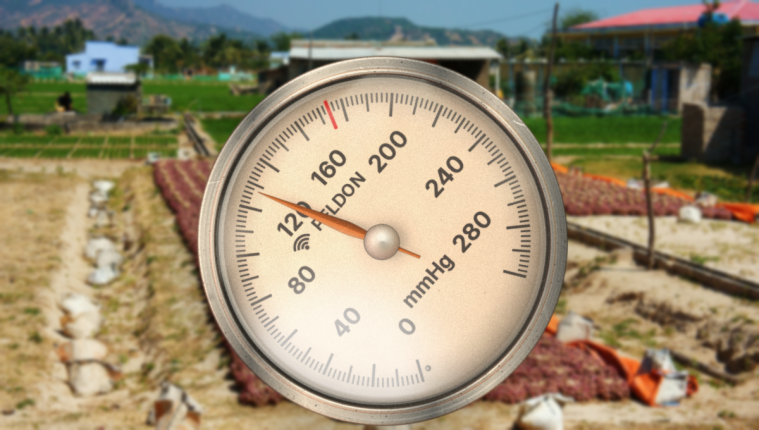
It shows 128 mmHg
